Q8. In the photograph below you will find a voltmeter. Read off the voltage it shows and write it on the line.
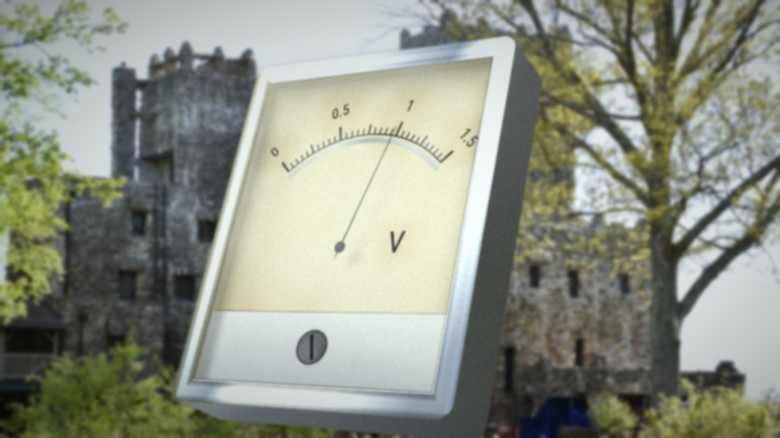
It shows 1 V
